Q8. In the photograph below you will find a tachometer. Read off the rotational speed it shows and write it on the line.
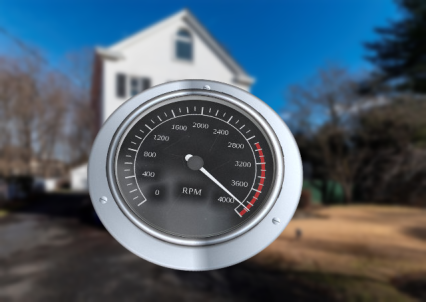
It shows 3900 rpm
